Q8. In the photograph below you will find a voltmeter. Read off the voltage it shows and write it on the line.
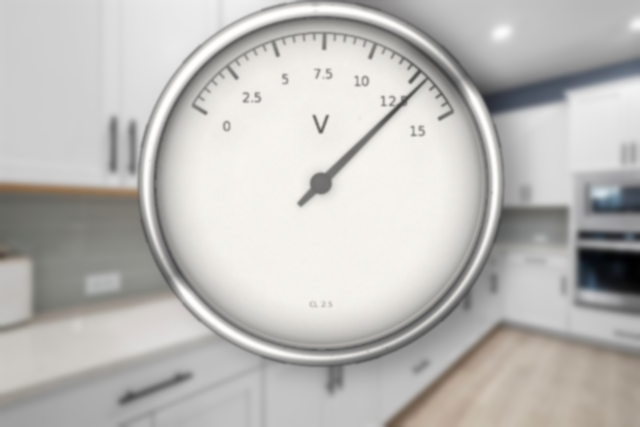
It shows 13 V
